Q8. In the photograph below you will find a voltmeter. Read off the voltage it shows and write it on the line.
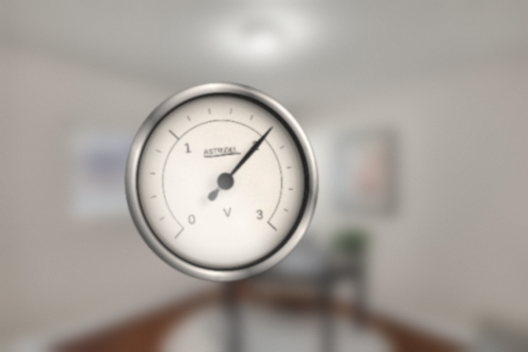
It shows 2 V
